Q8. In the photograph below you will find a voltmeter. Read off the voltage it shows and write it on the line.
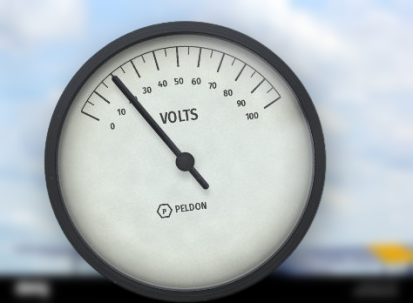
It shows 20 V
